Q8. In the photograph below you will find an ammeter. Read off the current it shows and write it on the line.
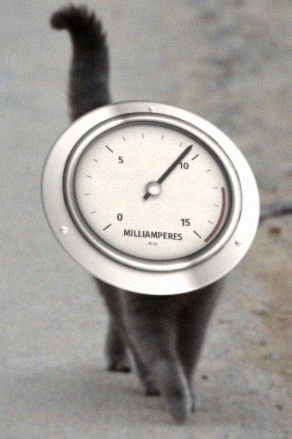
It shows 9.5 mA
